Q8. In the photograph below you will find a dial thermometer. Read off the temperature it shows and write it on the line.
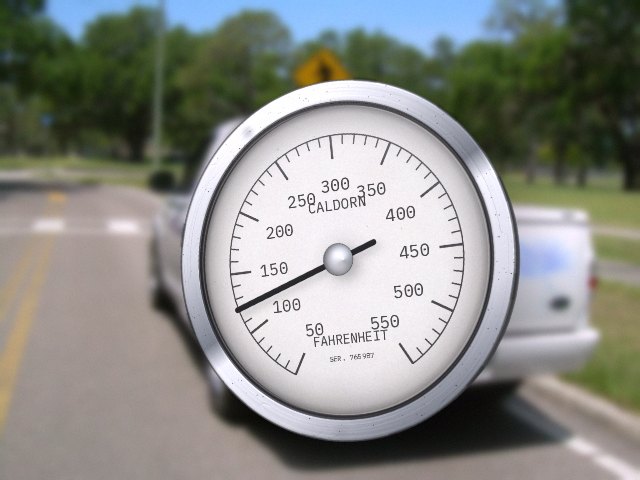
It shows 120 °F
